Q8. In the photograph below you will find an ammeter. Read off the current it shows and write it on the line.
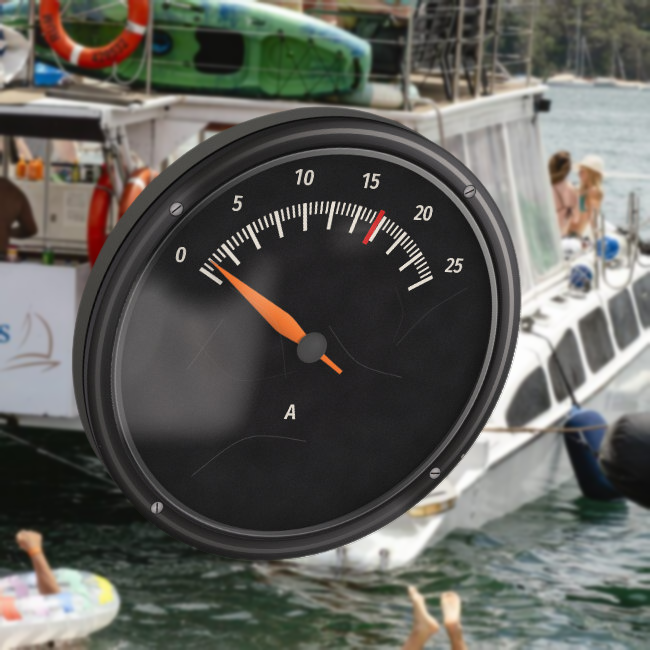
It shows 1 A
